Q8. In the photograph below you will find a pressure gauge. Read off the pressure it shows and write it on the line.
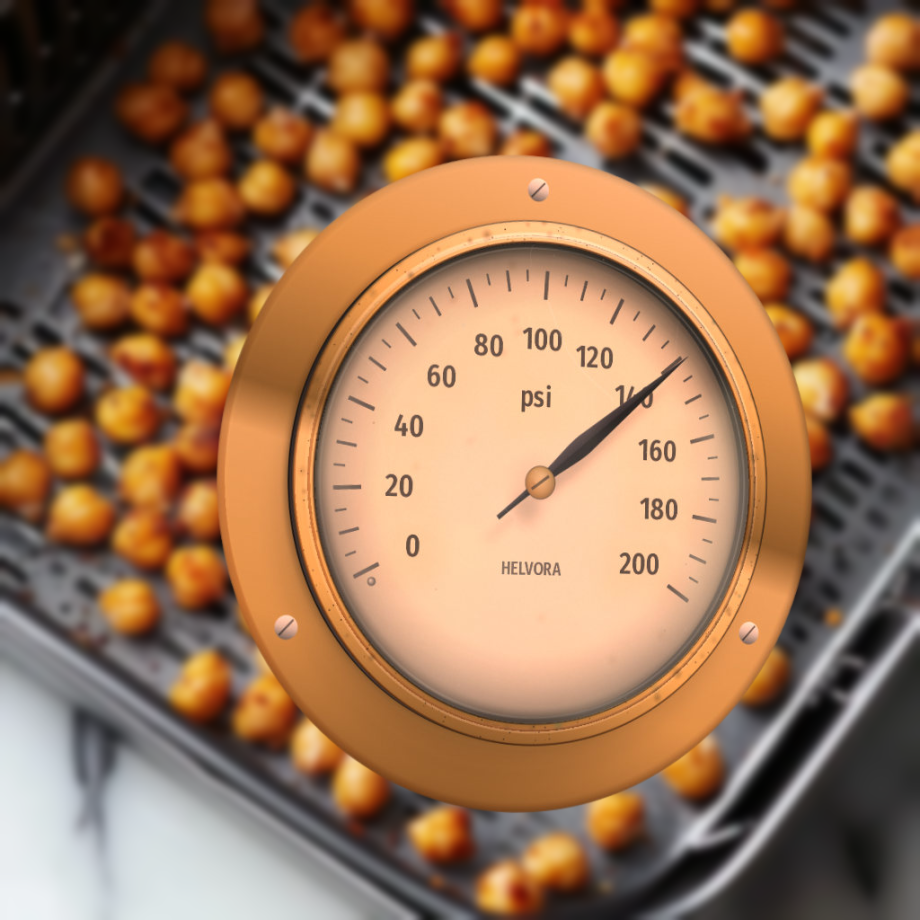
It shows 140 psi
